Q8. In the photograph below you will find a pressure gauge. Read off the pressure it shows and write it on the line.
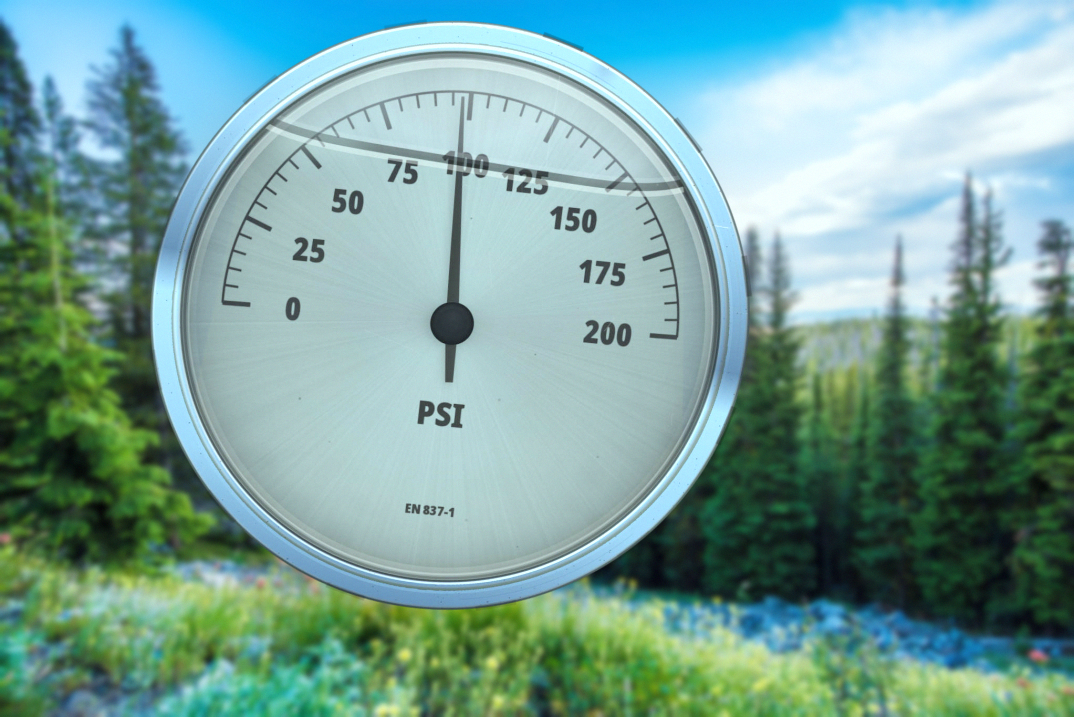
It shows 97.5 psi
